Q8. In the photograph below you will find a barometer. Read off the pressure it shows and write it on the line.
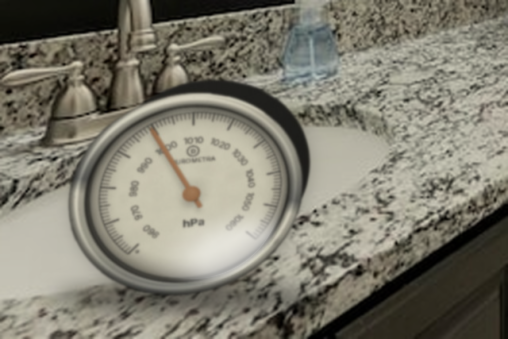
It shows 1000 hPa
